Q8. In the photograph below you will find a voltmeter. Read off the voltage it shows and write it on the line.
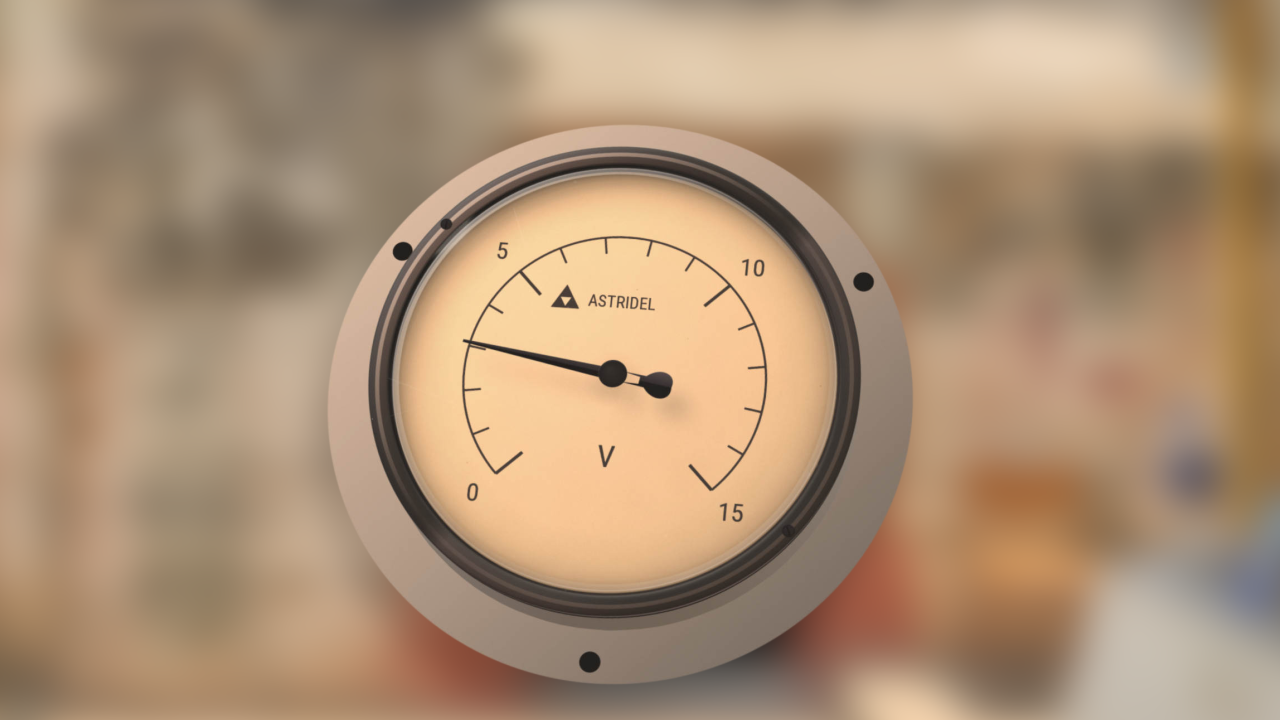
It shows 3 V
